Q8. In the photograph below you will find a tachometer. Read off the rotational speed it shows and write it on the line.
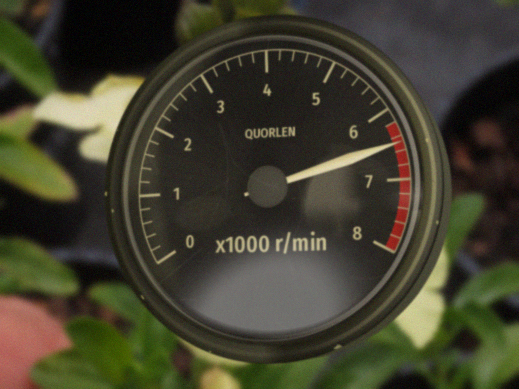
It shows 6500 rpm
